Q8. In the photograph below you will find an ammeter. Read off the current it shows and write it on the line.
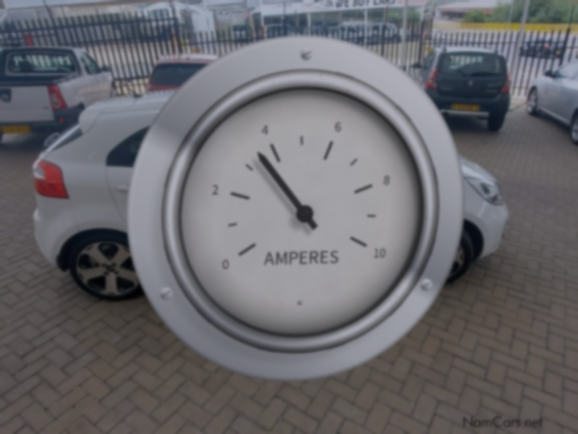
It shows 3.5 A
